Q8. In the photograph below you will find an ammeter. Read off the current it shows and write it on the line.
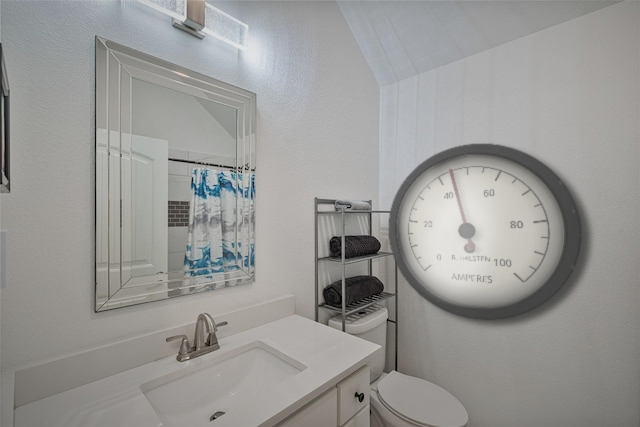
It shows 45 A
